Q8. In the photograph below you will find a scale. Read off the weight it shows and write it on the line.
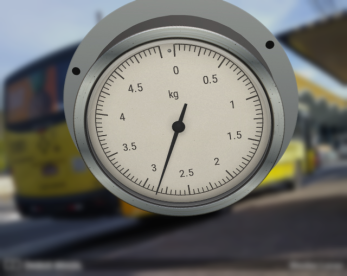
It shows 2.85 kg
